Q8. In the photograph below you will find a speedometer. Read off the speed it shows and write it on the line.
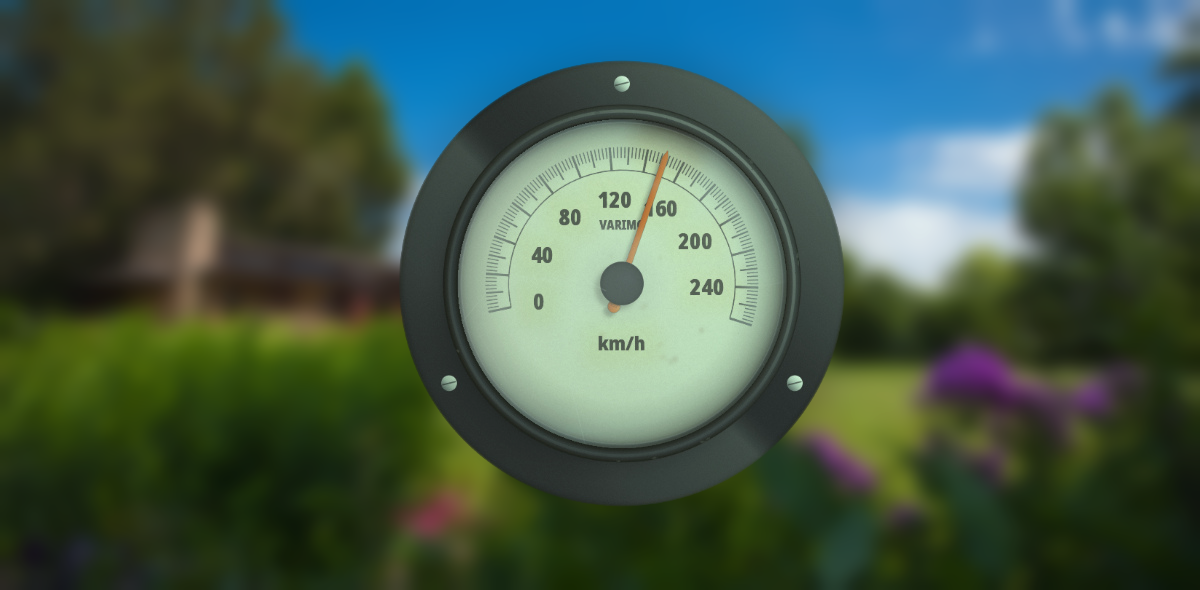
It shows 150 km/h
